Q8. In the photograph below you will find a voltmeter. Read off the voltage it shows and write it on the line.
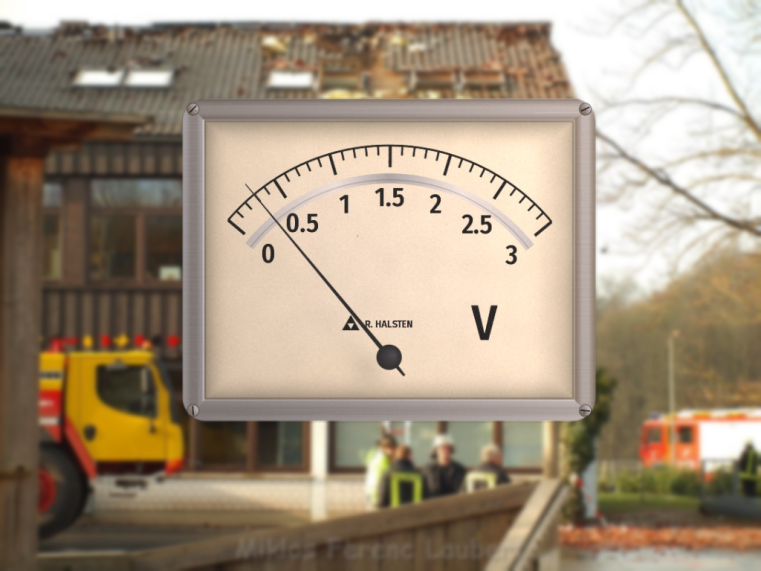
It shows 0.3 V
